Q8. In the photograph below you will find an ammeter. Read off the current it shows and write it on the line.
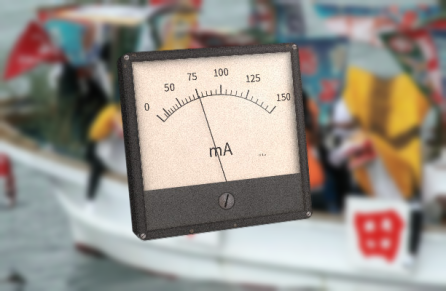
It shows 75 mA
